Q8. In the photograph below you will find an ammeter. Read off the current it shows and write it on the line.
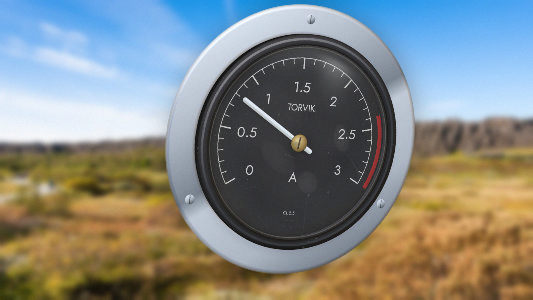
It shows 0.8 A
